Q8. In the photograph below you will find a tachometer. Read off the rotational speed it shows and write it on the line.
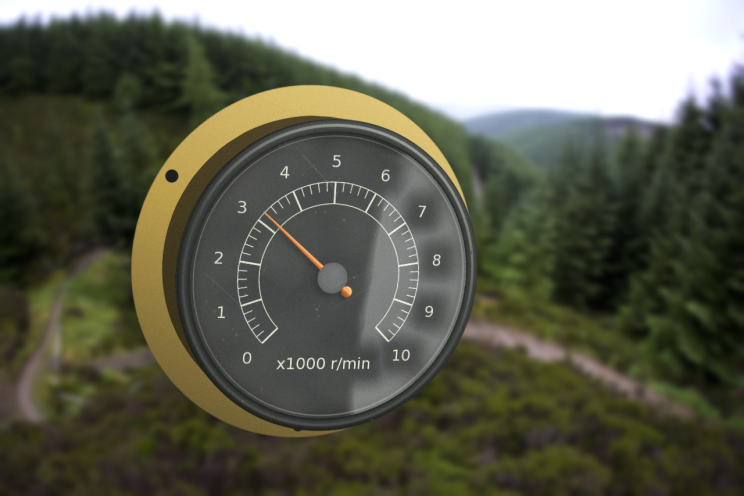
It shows 3200 rpm
